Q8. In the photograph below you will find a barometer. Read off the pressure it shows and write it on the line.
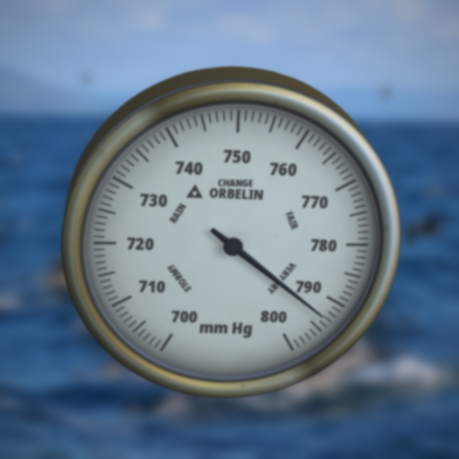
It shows 793 mmHg
